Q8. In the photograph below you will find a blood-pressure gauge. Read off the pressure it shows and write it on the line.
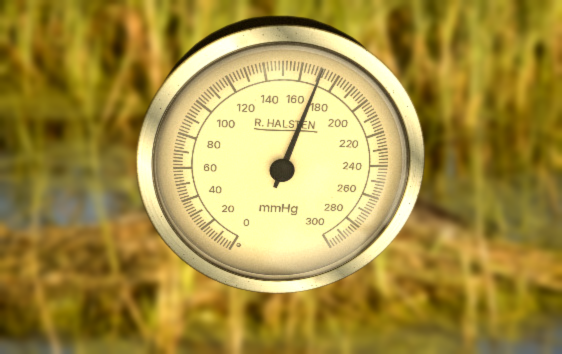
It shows 170 mmHg
